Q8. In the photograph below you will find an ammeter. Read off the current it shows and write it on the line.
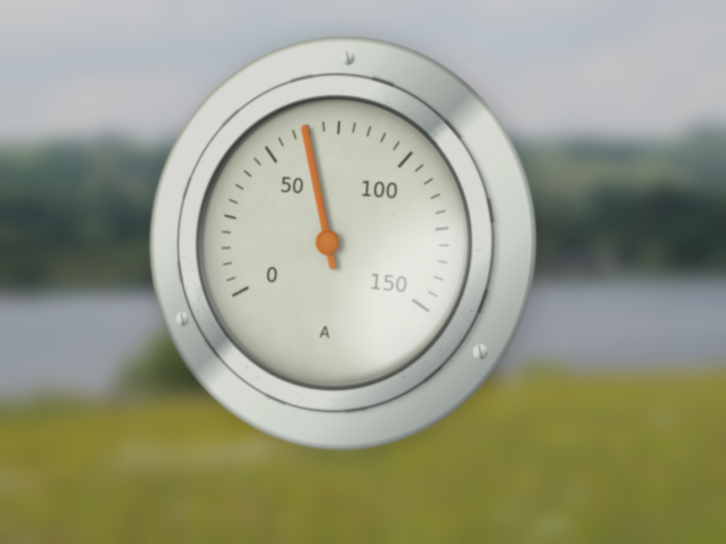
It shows 65 A
